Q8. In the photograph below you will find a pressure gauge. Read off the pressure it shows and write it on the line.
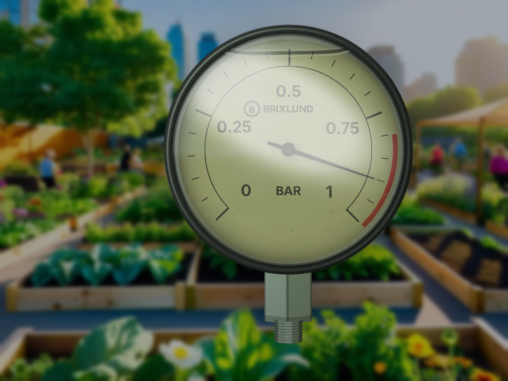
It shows 0.9 bar
